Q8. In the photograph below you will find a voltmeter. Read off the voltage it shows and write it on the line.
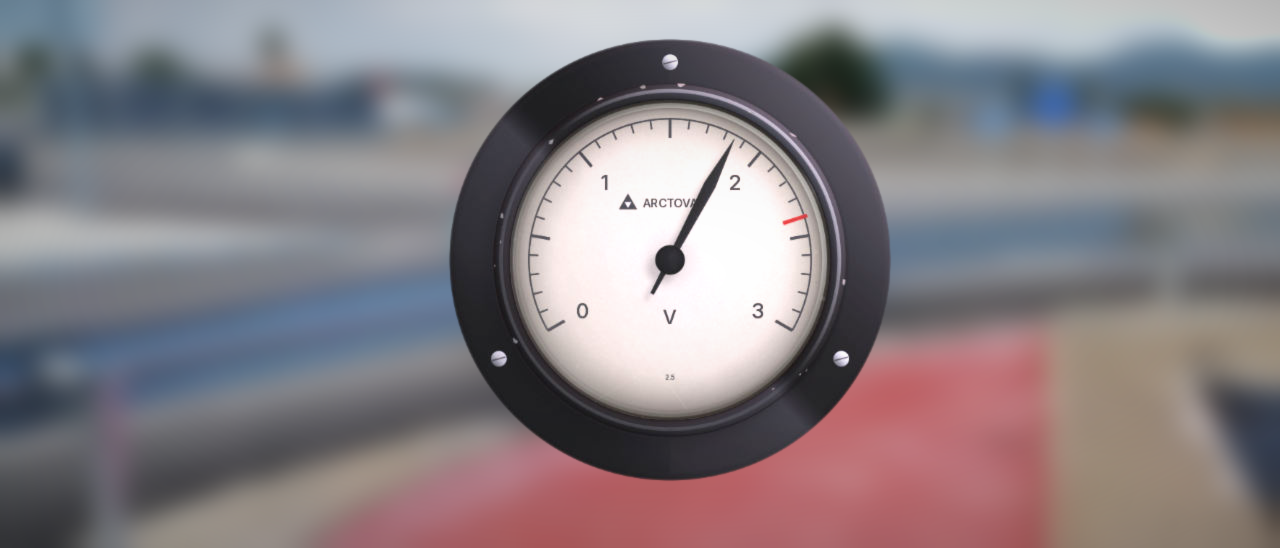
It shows 1.85 V
